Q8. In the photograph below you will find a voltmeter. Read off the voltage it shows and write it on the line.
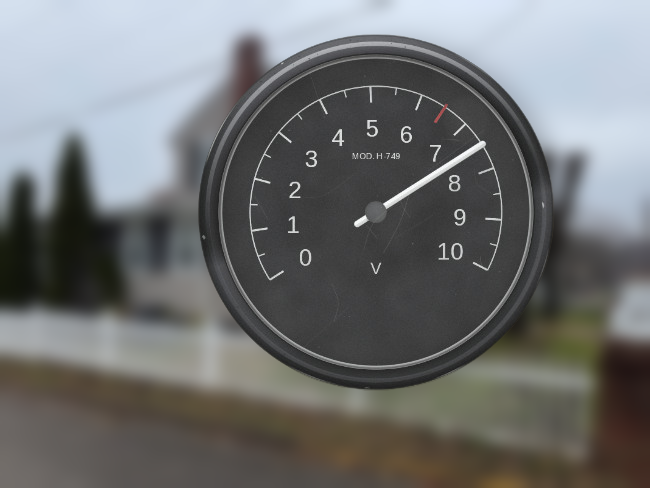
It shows 7.5 V
